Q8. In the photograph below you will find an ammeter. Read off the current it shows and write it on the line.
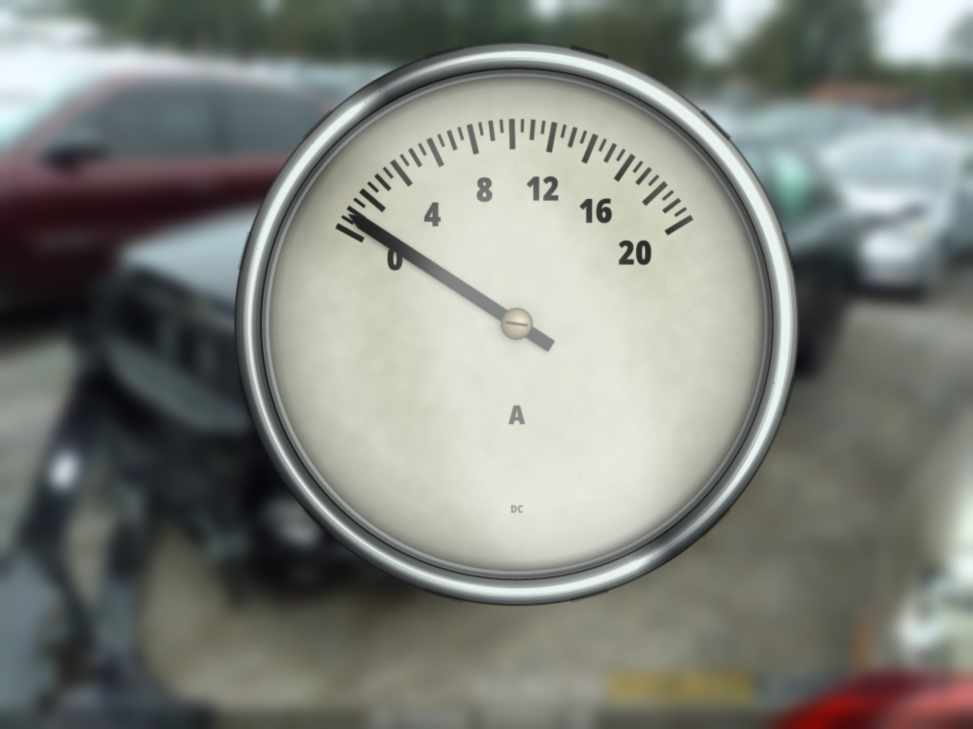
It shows 0.75 A
